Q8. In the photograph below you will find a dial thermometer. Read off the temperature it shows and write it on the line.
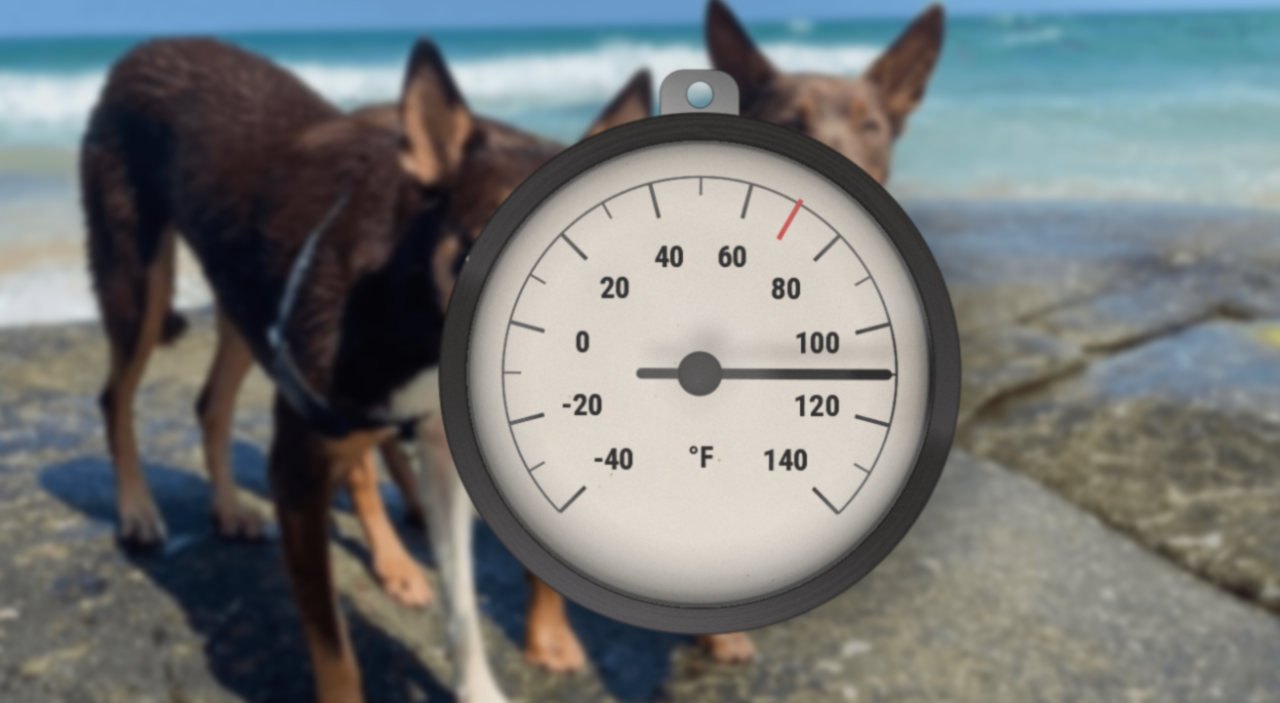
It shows 110 °F
